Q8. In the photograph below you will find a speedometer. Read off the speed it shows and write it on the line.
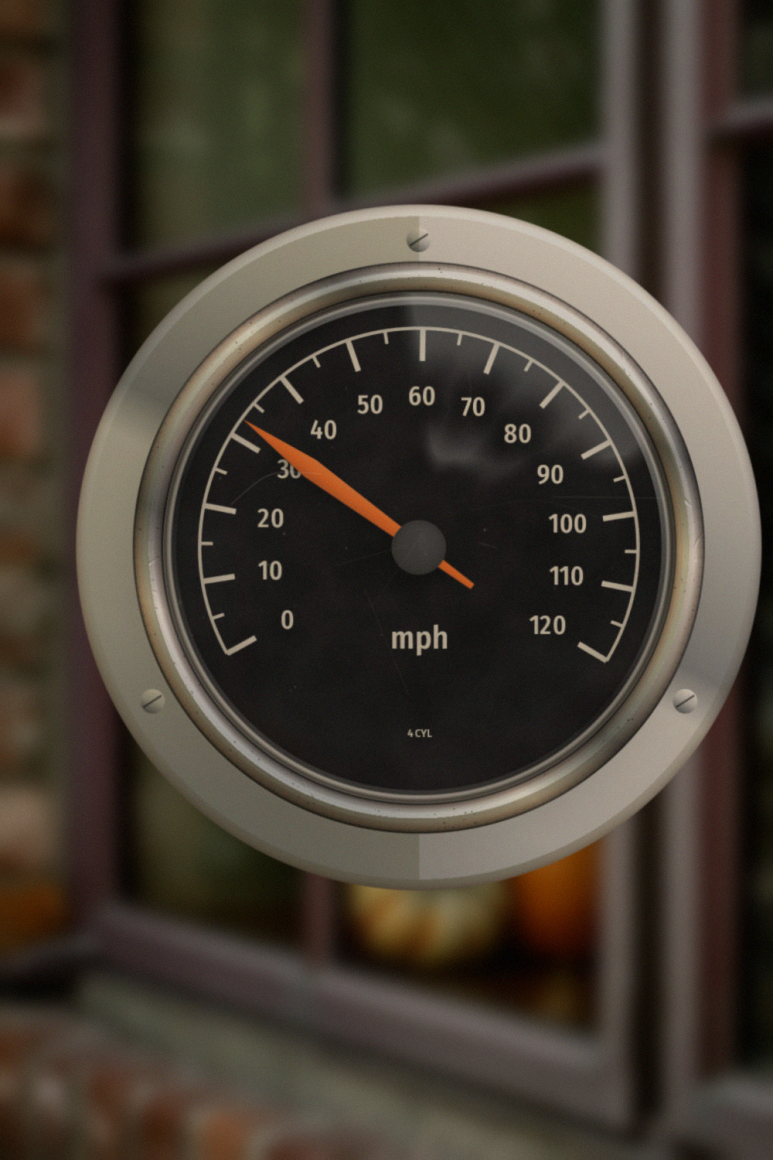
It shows 32.5 mph
